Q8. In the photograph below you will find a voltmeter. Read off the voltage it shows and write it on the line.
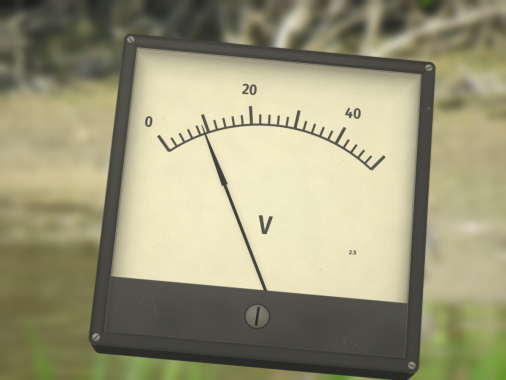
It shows 9 V
